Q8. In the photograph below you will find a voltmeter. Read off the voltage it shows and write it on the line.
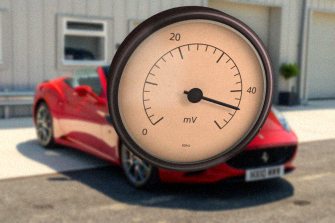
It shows 44 mV
